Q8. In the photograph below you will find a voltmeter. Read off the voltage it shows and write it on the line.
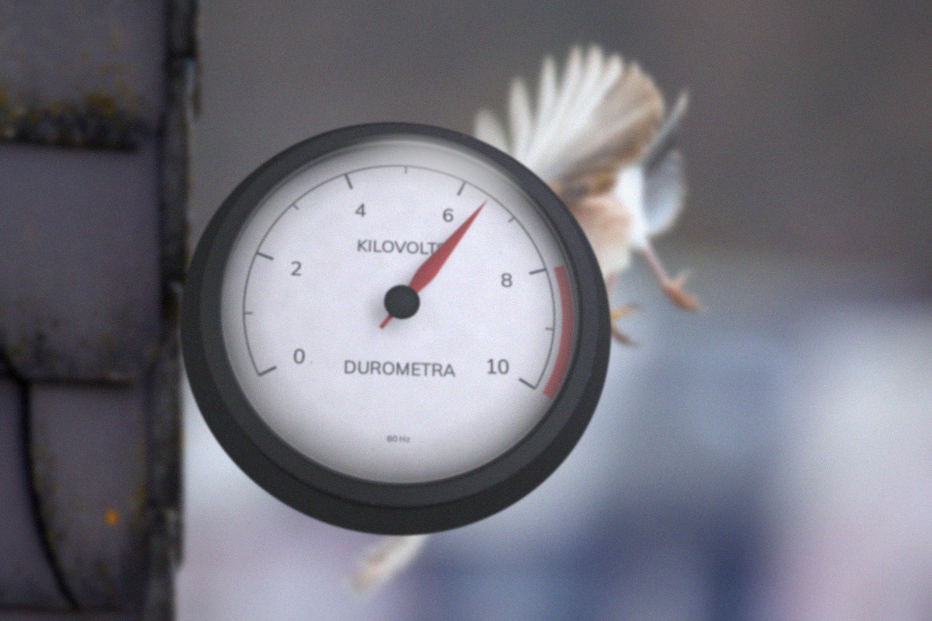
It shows 6.5 kV
